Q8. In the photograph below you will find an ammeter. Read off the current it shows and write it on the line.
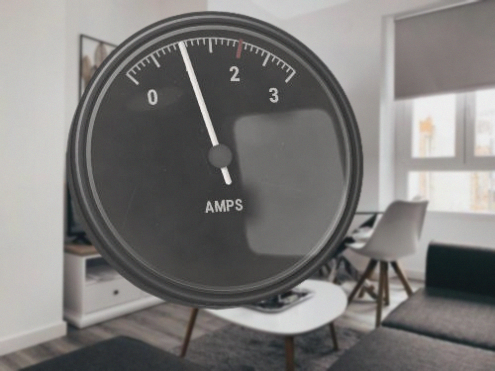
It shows 1 A
